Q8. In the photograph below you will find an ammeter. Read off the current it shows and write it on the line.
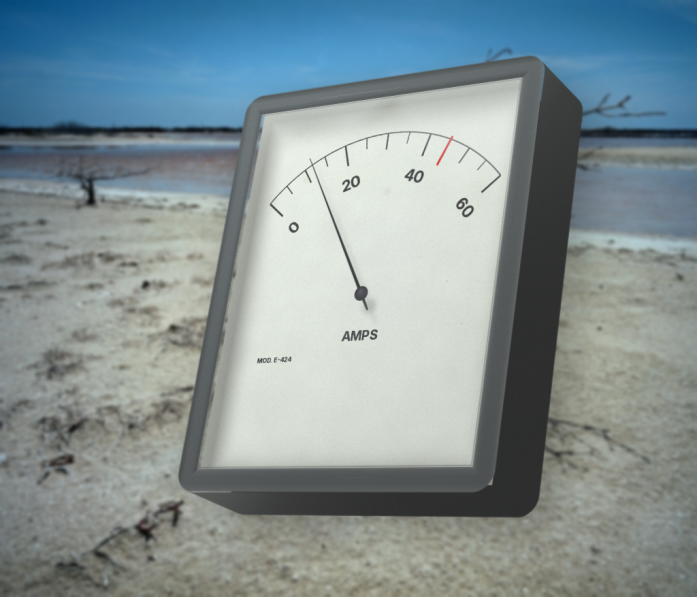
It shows 12.5 A
